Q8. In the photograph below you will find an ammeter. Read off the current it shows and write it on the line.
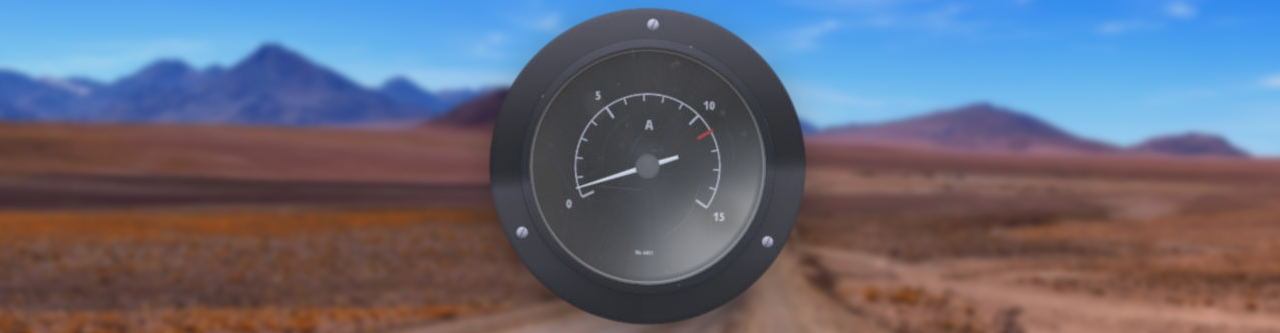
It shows 0.5 A
